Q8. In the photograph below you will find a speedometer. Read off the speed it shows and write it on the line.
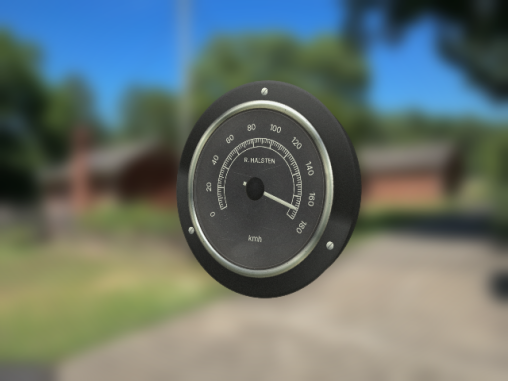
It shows 170 km/h
